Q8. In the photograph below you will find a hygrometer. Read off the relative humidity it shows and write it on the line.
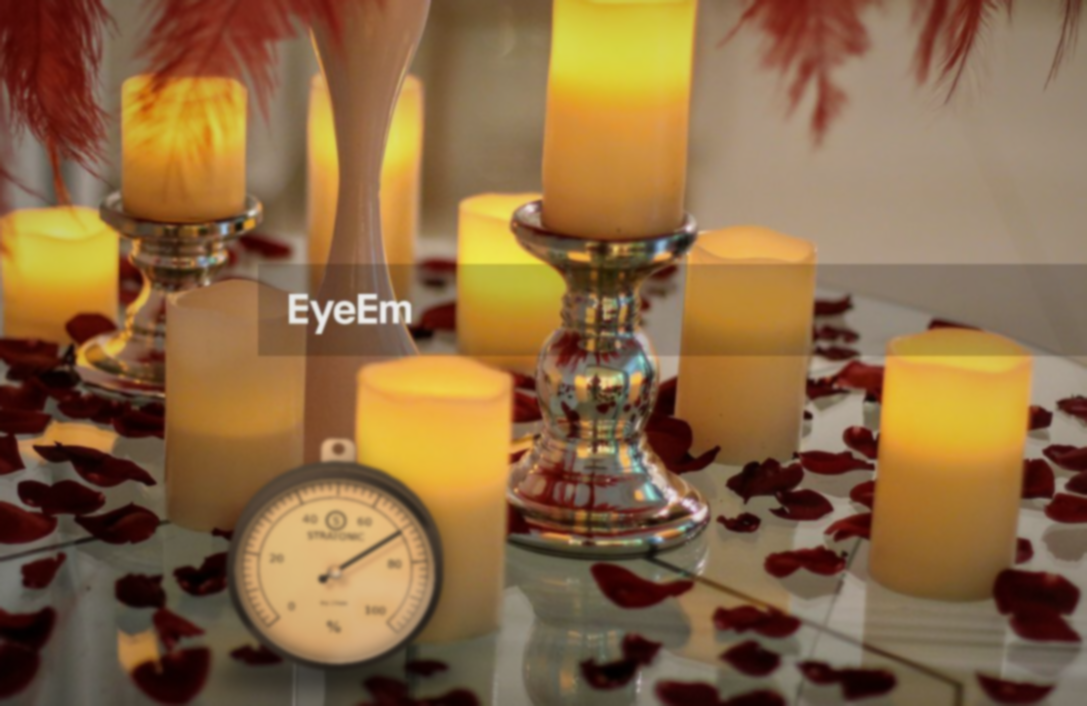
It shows 70 %
